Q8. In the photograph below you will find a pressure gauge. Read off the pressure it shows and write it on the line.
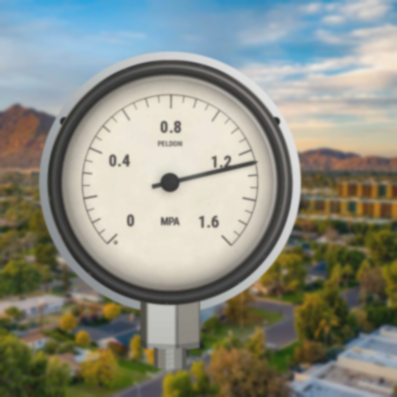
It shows 1.25 MPa
